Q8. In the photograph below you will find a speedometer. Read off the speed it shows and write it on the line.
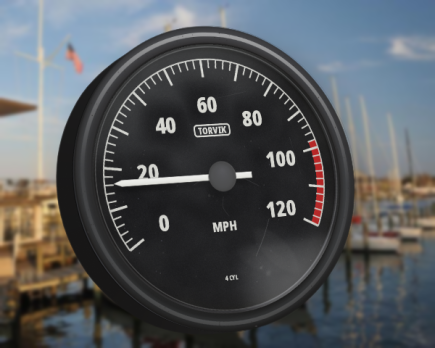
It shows 16 mph
